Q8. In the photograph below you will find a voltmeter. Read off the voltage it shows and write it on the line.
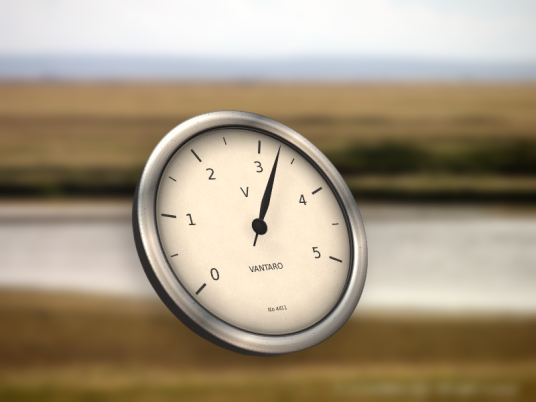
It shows 3.25 V
